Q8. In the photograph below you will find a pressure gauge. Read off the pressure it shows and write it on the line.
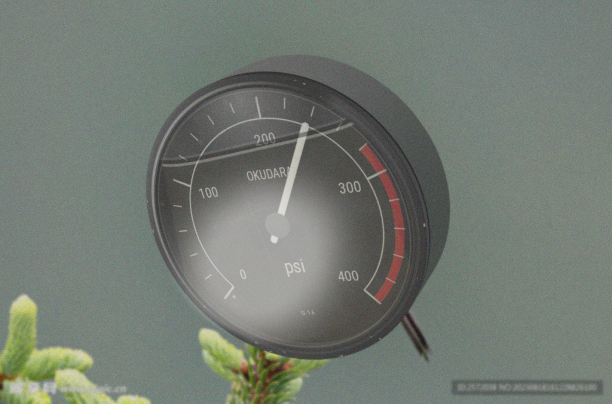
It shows 240 psi
